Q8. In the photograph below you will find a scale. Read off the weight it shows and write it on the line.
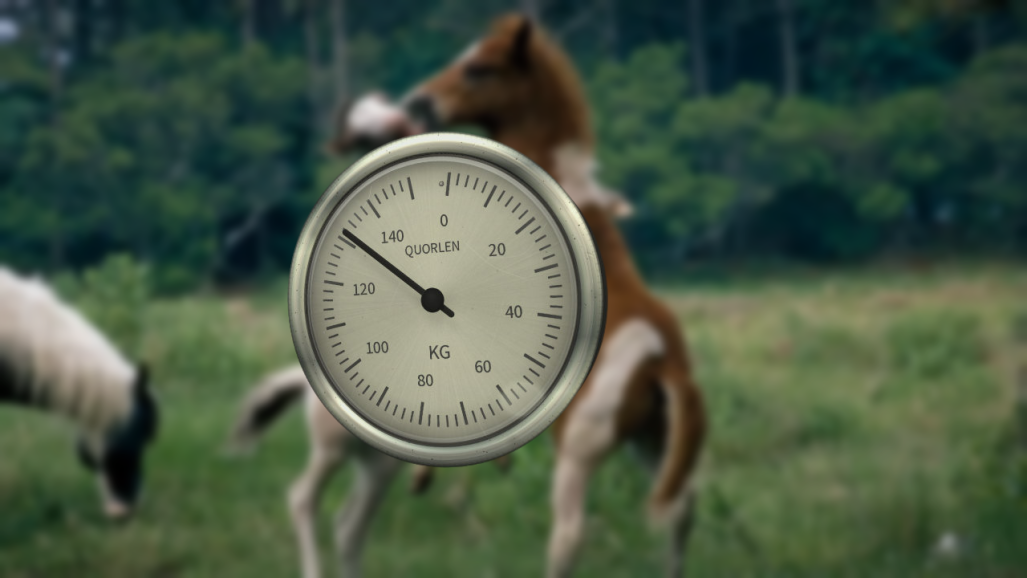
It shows 132 kg
